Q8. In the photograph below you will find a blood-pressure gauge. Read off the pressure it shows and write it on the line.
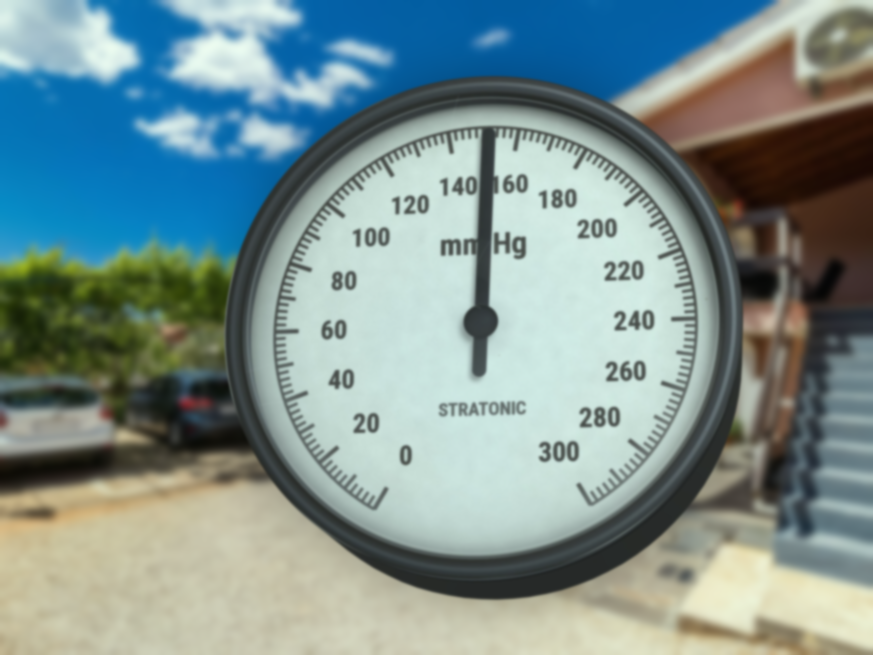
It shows 152 mmHg
